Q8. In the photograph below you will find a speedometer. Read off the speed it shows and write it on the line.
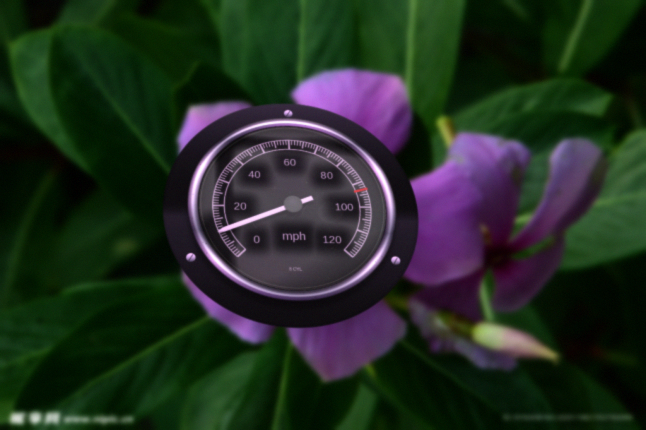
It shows 10 mph
